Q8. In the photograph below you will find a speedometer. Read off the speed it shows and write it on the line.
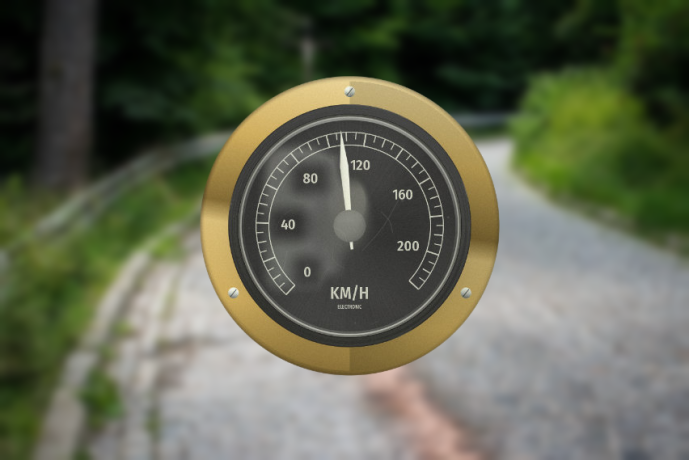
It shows 107.5 km/h
